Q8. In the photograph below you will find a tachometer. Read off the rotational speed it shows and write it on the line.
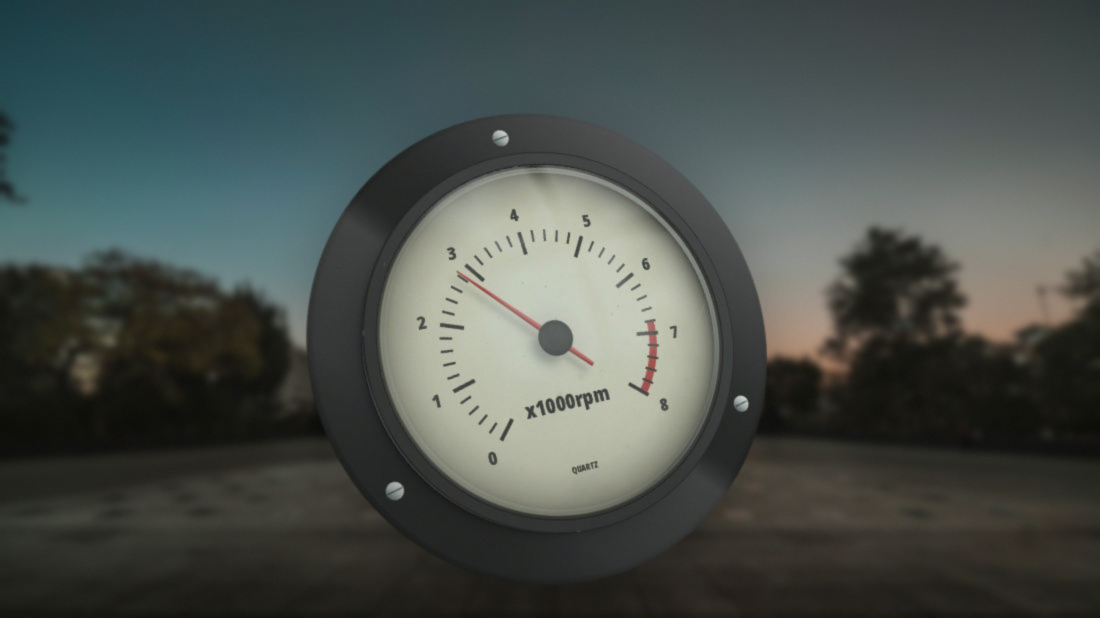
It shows 2800 rpm
